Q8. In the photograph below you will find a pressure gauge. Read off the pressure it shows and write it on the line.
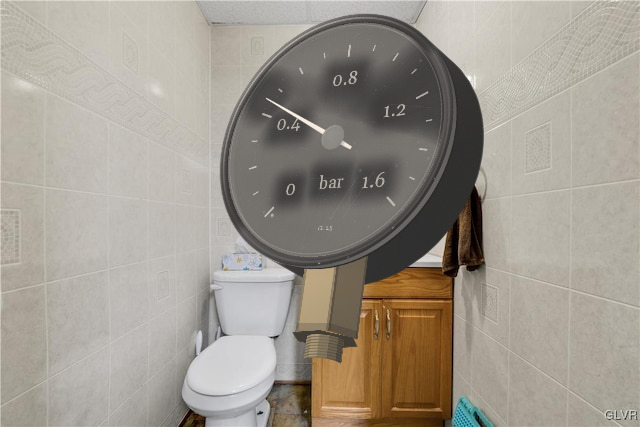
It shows 0.45 bar
